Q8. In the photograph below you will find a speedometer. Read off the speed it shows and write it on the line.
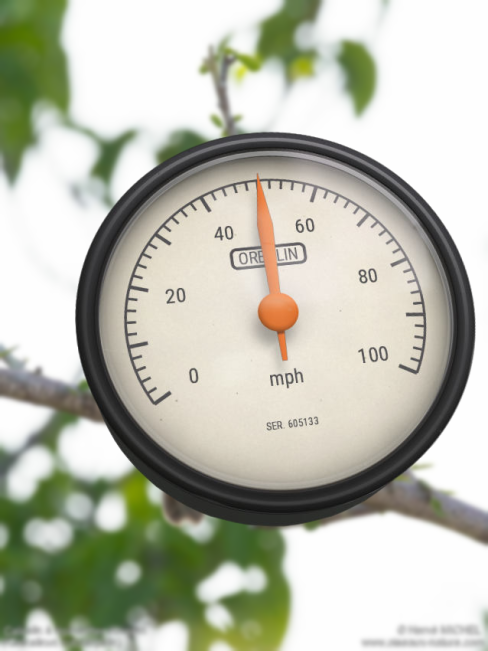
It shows 50 mph
